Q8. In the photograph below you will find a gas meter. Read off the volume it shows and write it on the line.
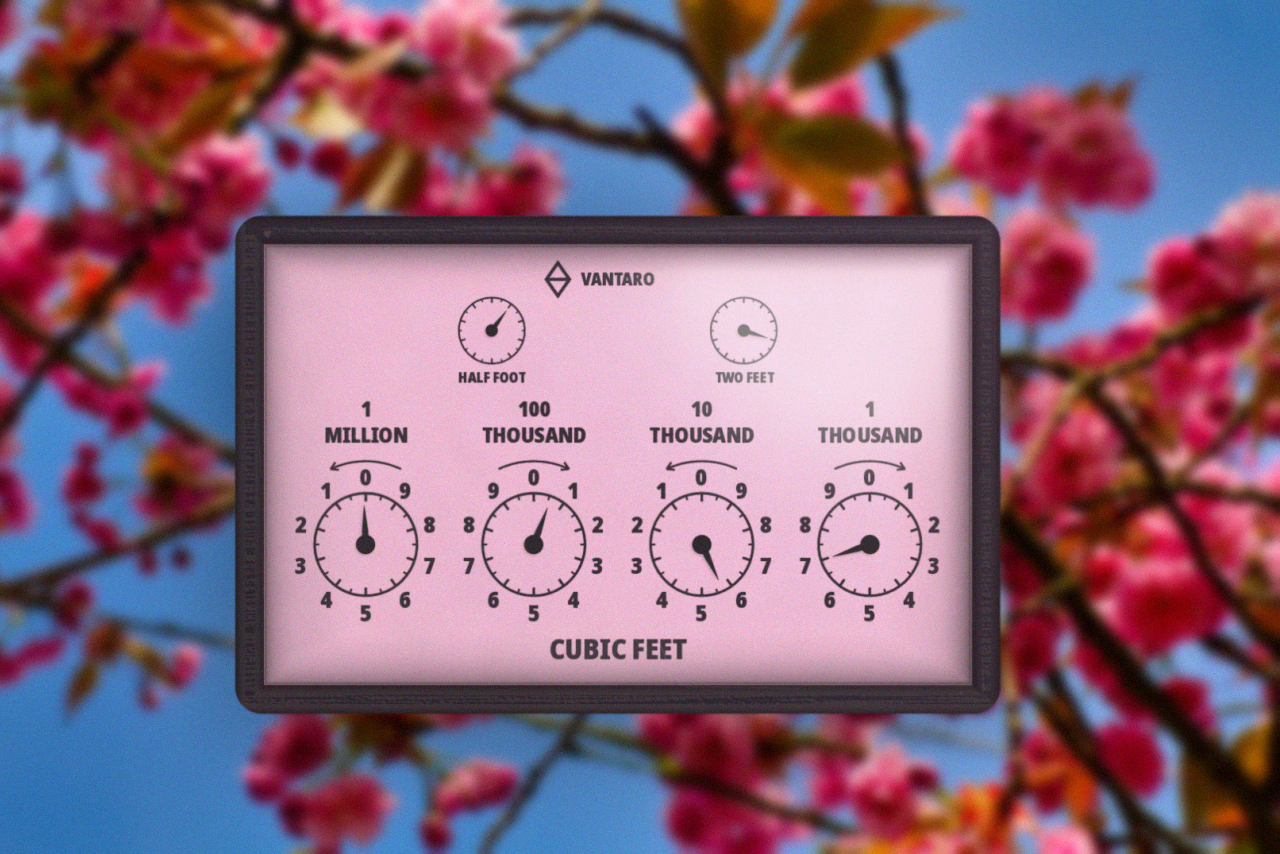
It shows 5700 ft³
